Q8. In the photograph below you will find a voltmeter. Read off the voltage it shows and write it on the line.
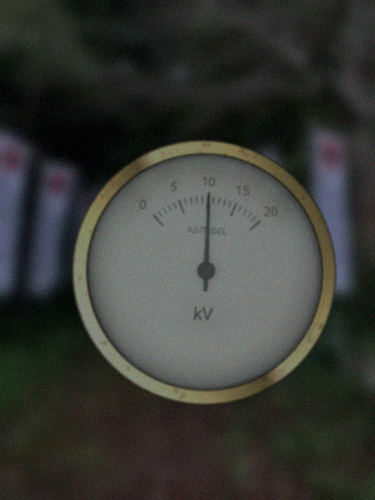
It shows 10 kV
